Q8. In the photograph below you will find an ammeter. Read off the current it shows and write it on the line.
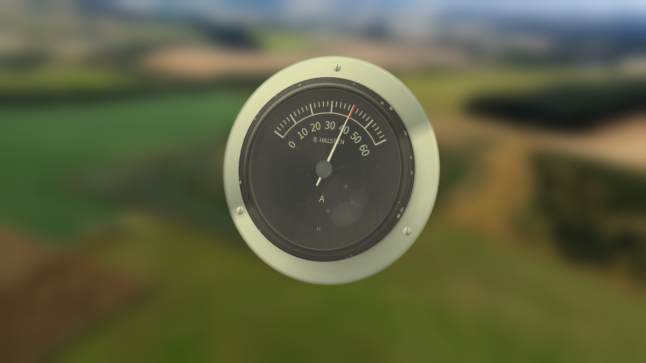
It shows 40 A
